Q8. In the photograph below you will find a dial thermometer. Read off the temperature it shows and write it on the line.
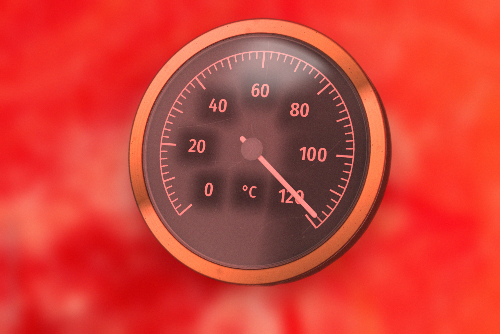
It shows 118 °C
